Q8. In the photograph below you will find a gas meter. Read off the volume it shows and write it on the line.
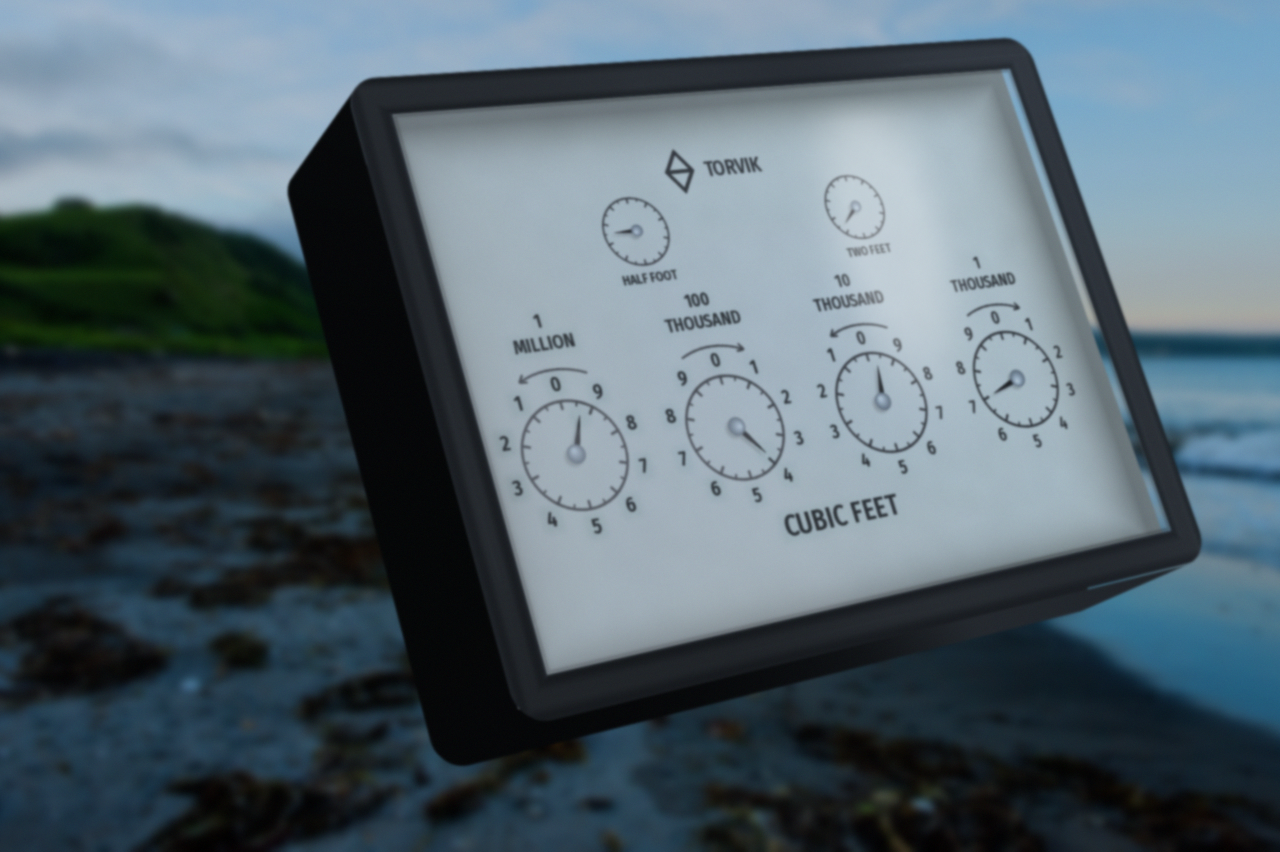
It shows 939700 ft³
